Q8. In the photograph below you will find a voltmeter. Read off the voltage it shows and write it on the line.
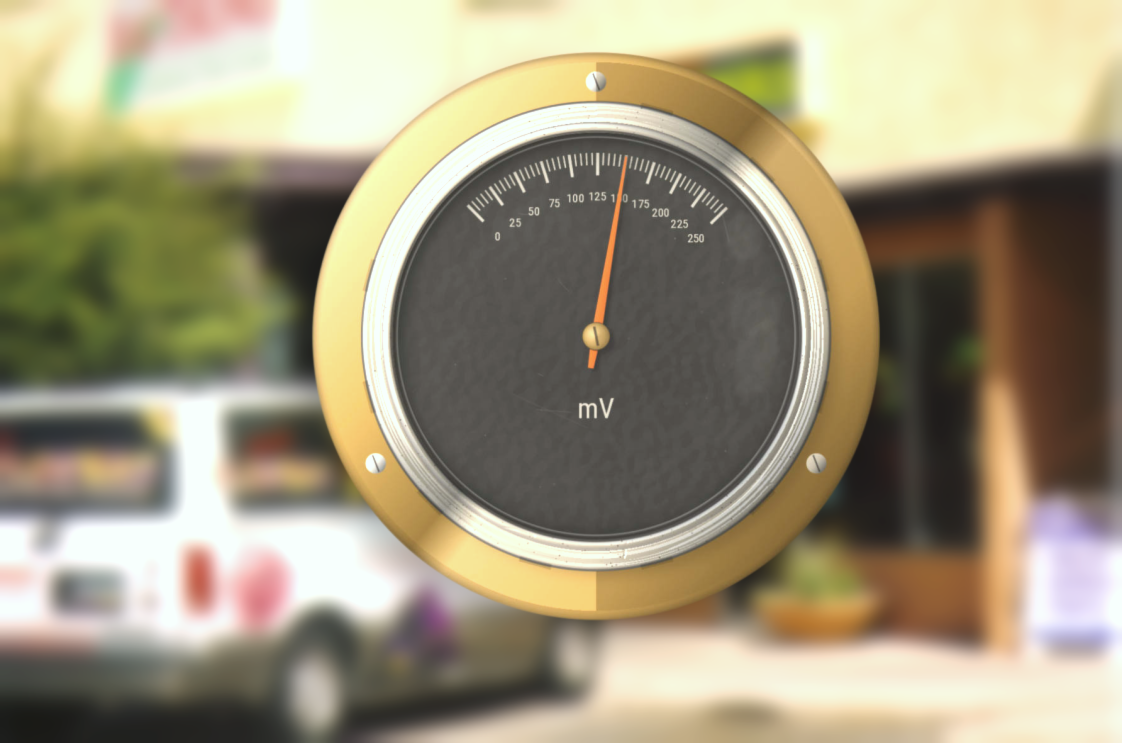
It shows 150 mV
